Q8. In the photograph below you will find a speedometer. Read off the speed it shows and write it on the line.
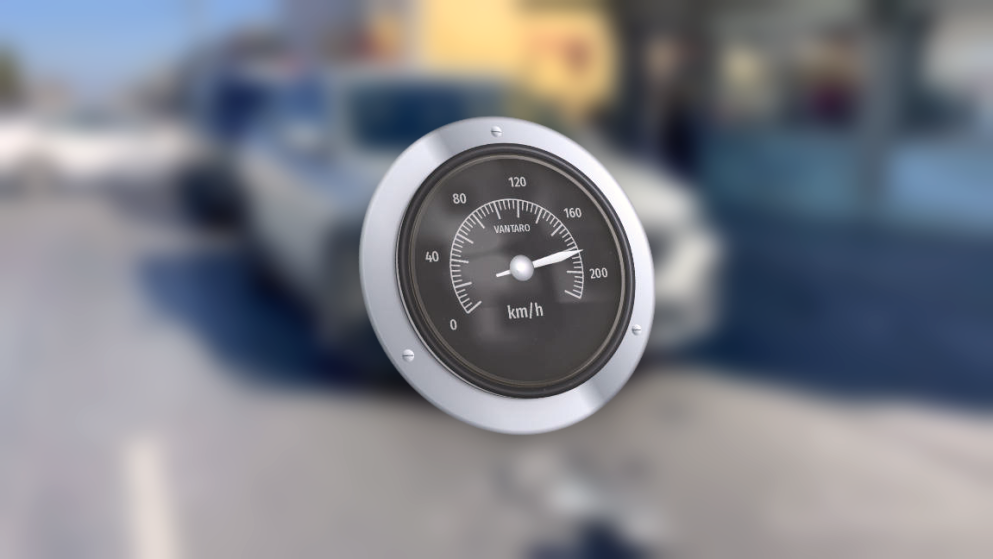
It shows 184 km/h
